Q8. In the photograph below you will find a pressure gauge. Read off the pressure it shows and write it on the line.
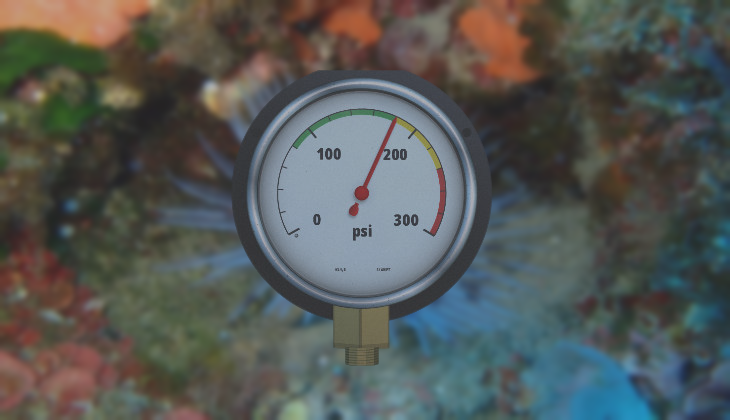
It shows 180 psi
